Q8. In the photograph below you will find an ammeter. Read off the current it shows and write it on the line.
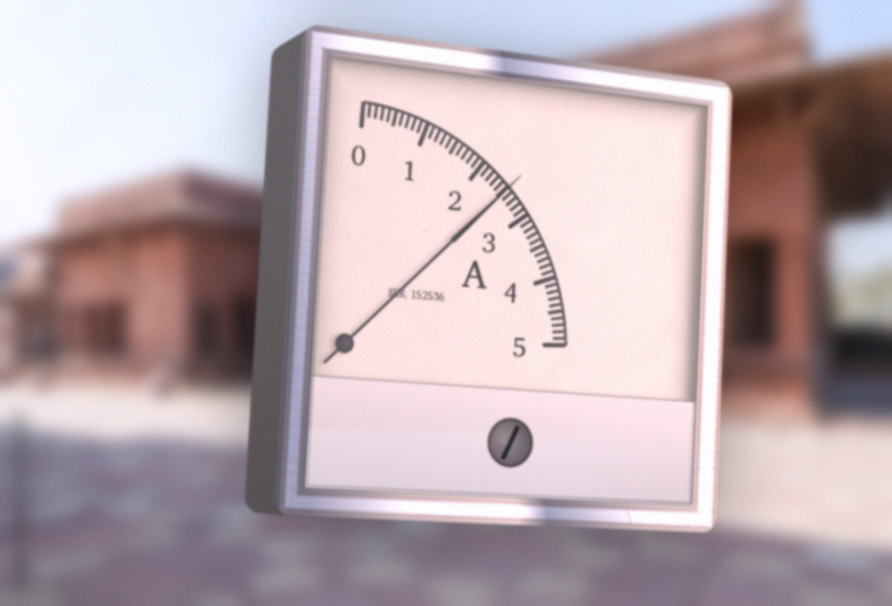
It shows 2.5 A
